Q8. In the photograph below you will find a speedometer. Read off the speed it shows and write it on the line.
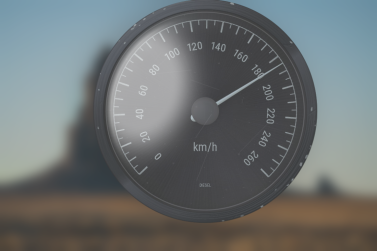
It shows 185 km/h
